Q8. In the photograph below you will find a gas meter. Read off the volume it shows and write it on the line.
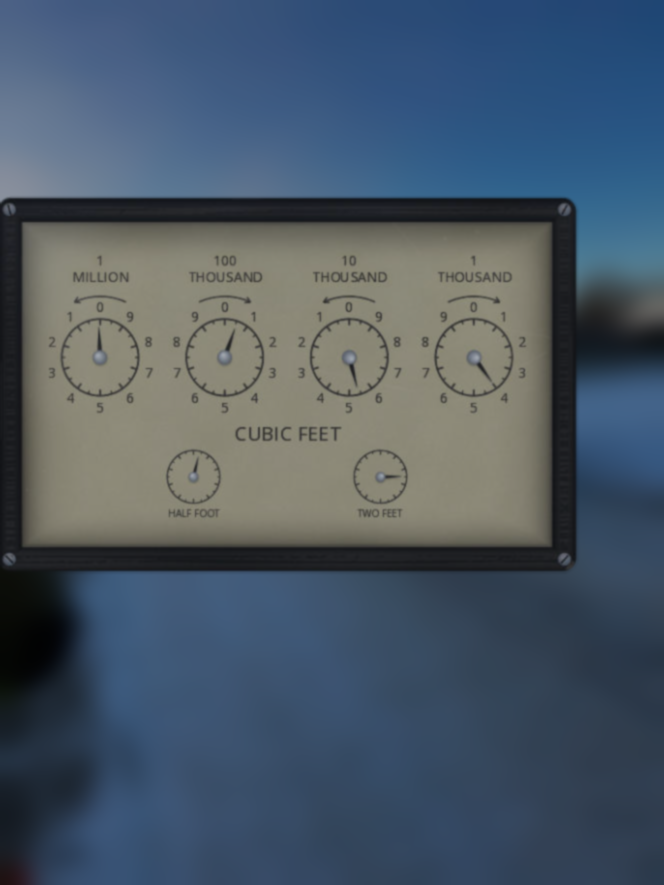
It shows 5400 ft³
